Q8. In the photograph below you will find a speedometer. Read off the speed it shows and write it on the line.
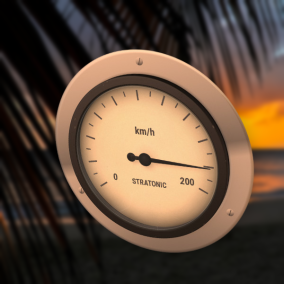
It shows 180 km/h
